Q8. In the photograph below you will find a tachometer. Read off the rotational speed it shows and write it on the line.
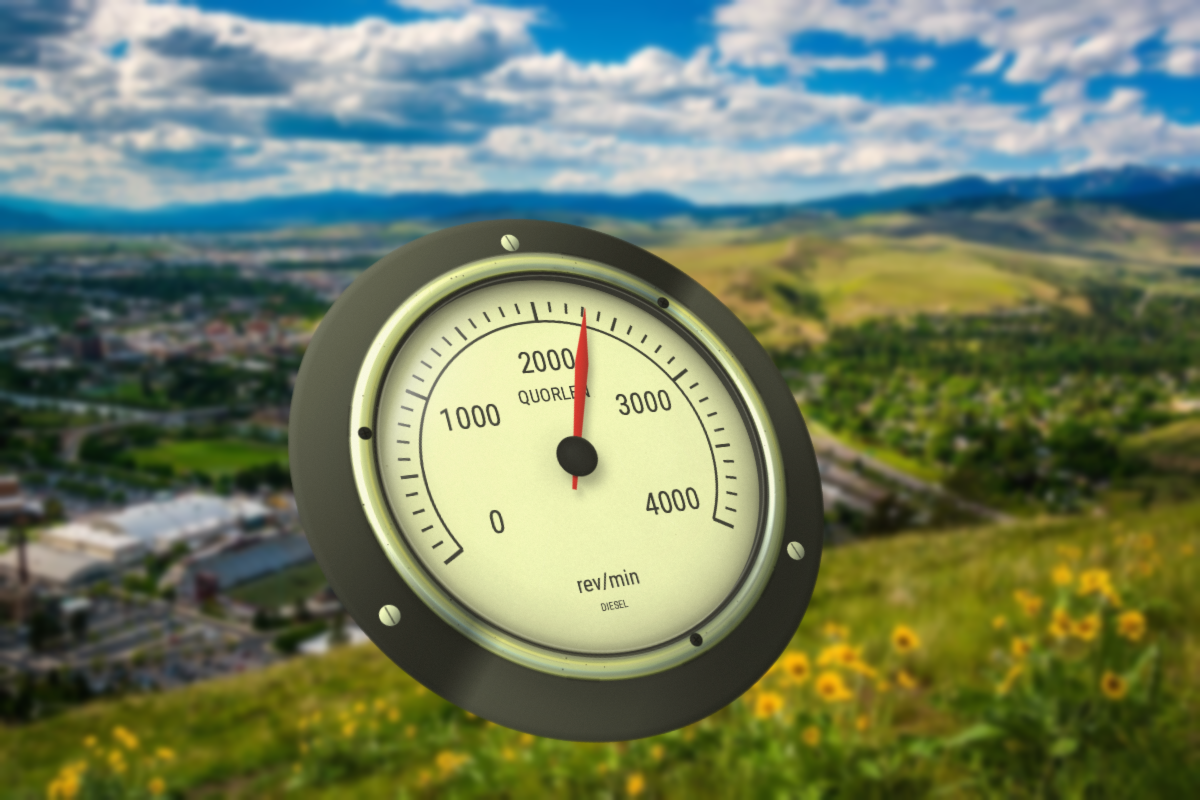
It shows 2300 rpm
